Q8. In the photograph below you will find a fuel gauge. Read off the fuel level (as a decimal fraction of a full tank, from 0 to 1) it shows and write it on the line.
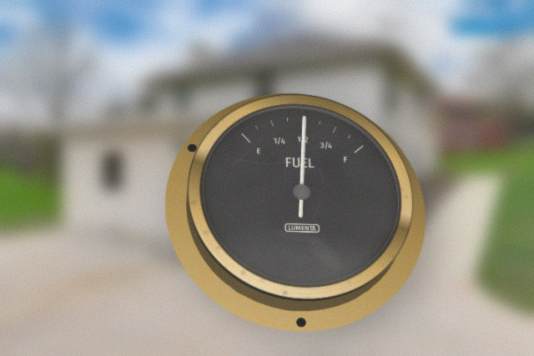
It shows 0.5
